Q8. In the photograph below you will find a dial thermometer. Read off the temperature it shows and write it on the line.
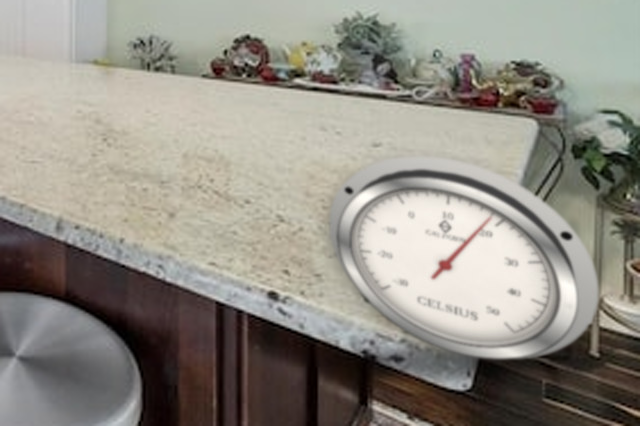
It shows 18 °C
